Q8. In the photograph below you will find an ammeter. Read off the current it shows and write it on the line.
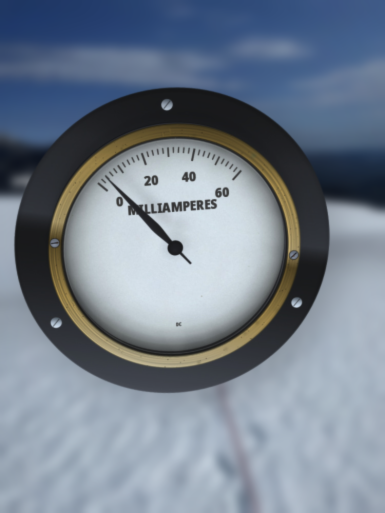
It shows 4 mA
